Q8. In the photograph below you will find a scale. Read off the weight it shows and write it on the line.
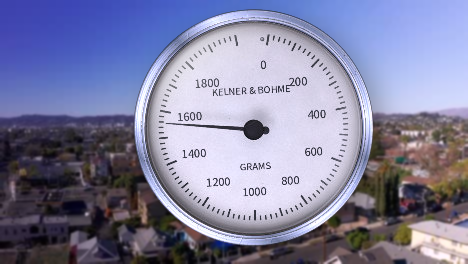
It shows 1560 g
